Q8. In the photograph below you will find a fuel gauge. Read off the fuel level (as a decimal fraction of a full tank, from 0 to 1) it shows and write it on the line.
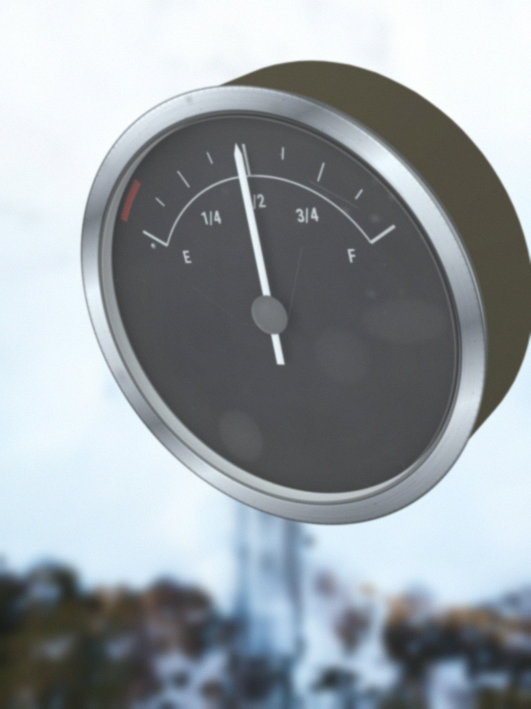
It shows 0.5
